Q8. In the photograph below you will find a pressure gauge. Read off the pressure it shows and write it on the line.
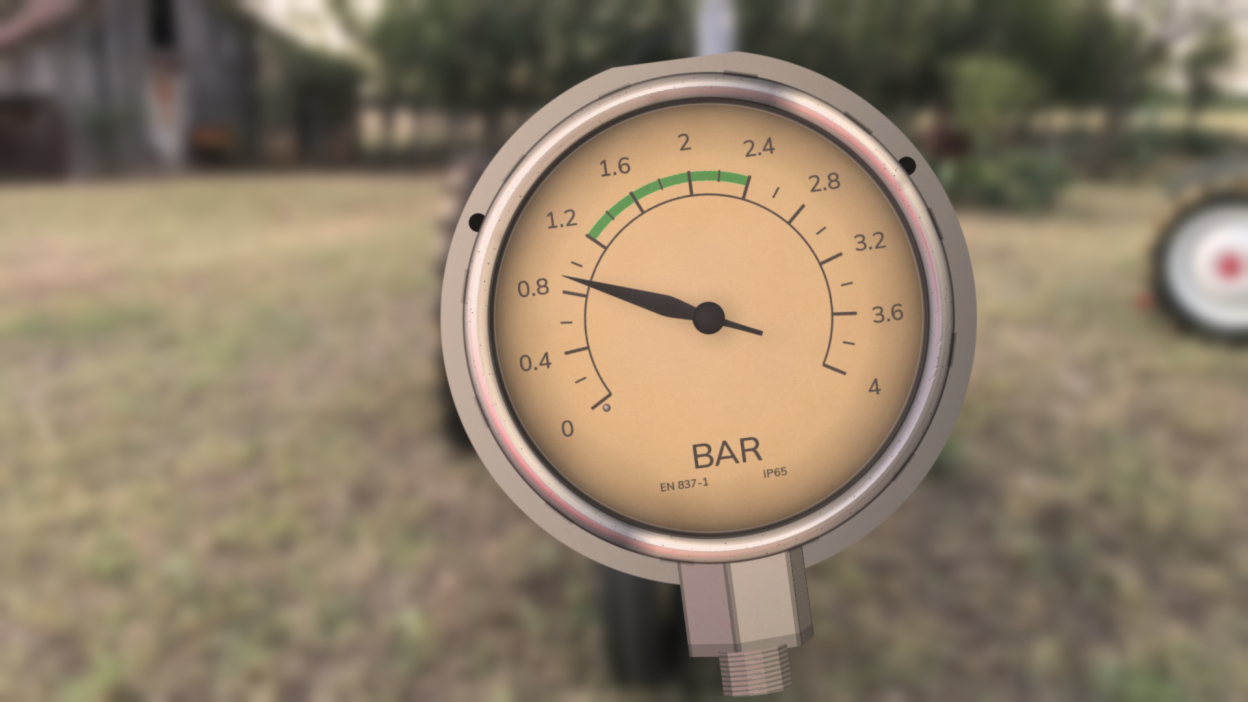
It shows 0.9 bar
